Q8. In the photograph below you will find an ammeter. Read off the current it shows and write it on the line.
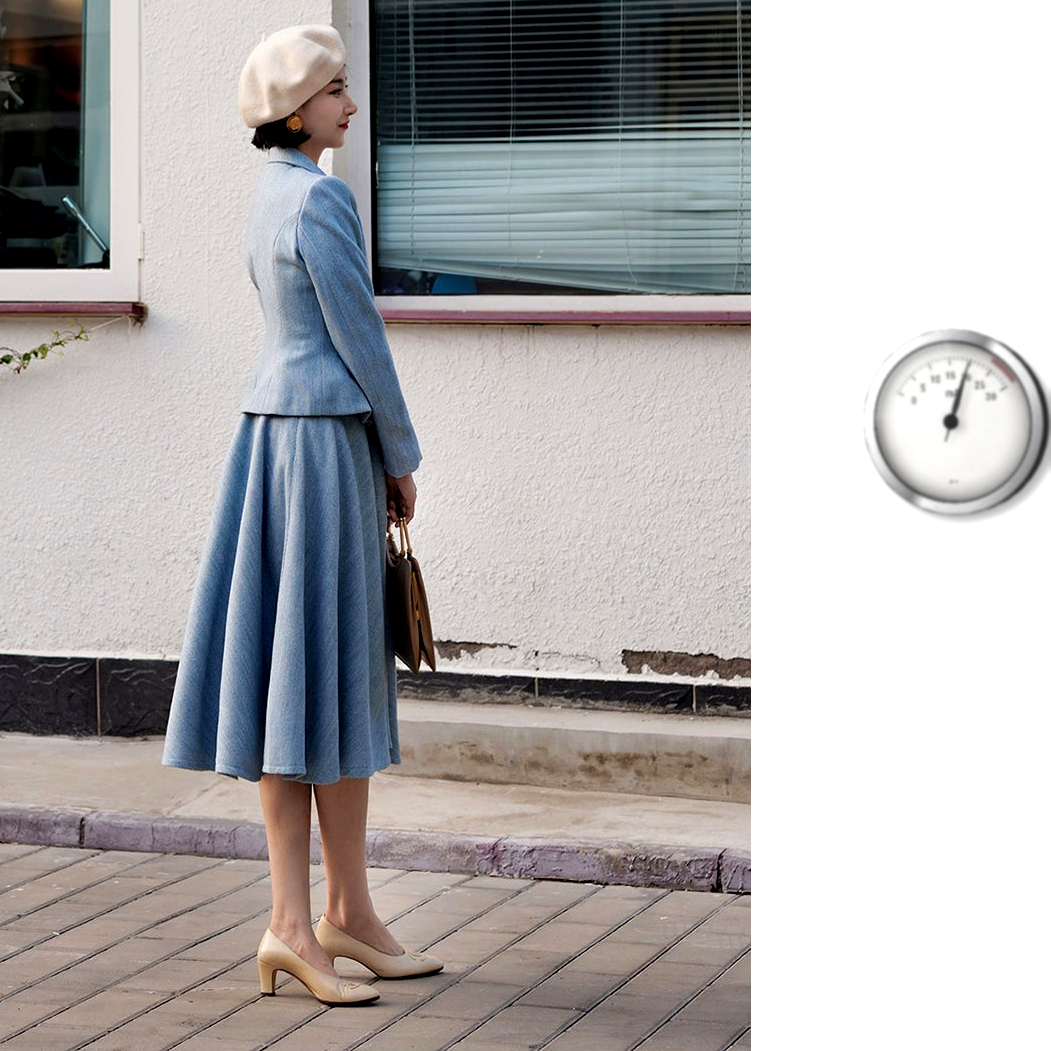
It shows 20 mA
